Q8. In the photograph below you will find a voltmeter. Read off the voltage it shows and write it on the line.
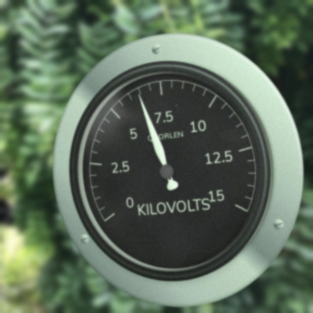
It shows 6.5 kV
